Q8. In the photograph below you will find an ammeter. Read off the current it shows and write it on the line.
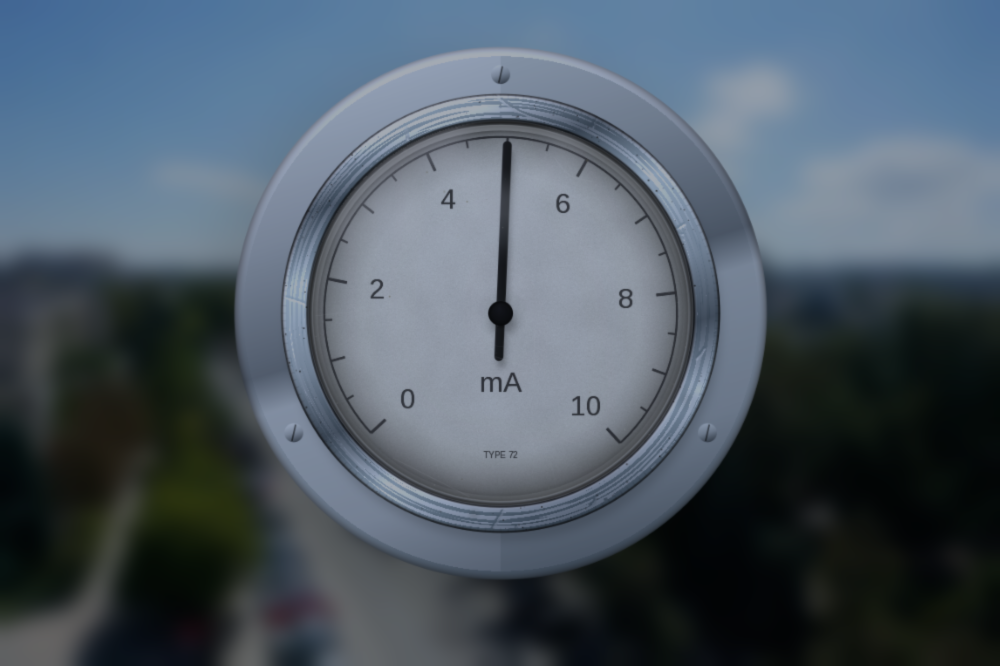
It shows 5 mA
